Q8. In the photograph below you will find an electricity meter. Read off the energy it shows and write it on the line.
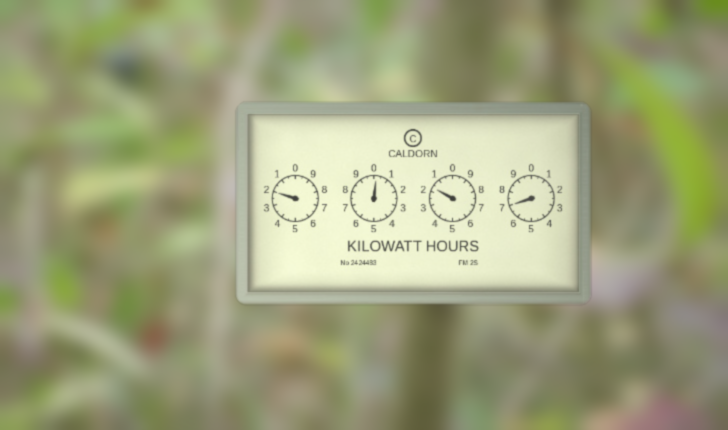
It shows 2017 kWh
